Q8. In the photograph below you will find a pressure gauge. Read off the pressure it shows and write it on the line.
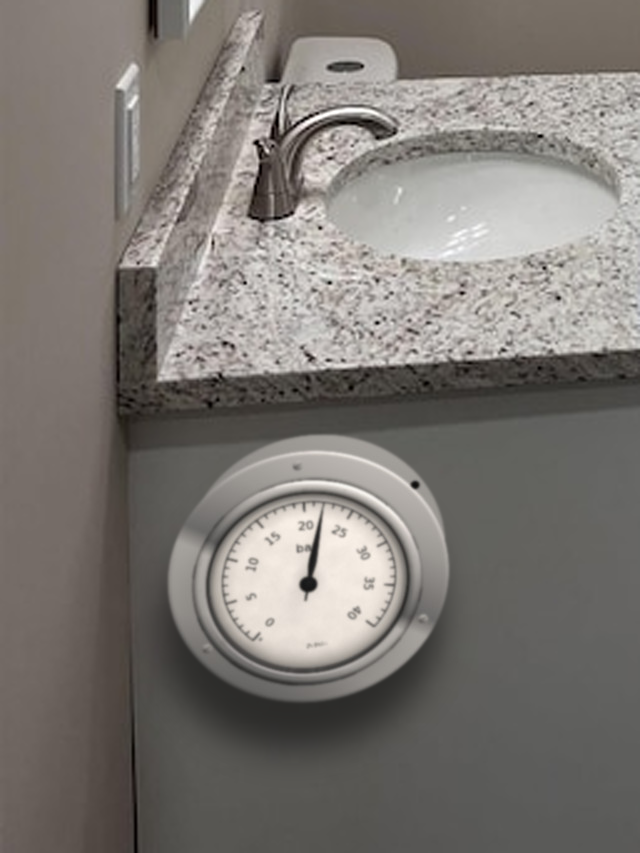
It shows 22 bar
